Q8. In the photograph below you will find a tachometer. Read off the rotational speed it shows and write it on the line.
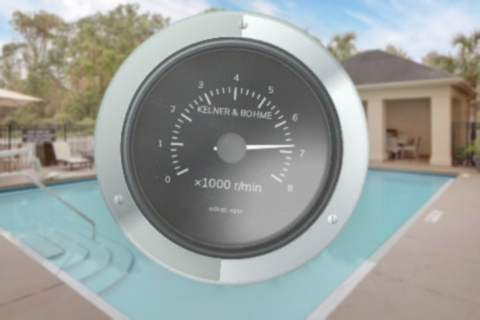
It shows 6800 rpm
